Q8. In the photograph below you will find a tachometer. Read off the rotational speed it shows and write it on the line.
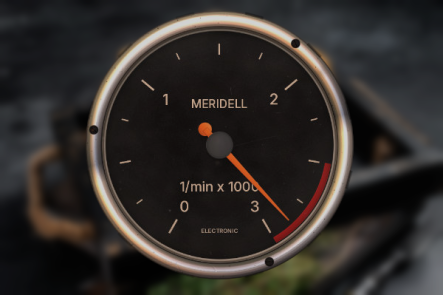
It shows 2875 rpm
